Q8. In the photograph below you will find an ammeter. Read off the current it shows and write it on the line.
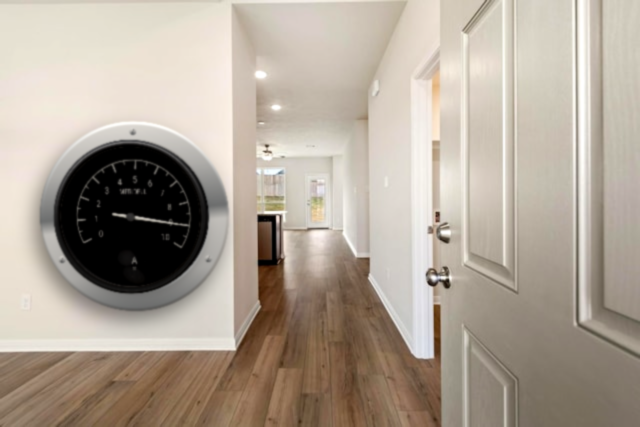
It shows 9 A
